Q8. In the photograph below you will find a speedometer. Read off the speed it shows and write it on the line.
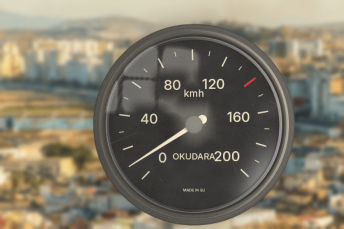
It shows 10 km/h
